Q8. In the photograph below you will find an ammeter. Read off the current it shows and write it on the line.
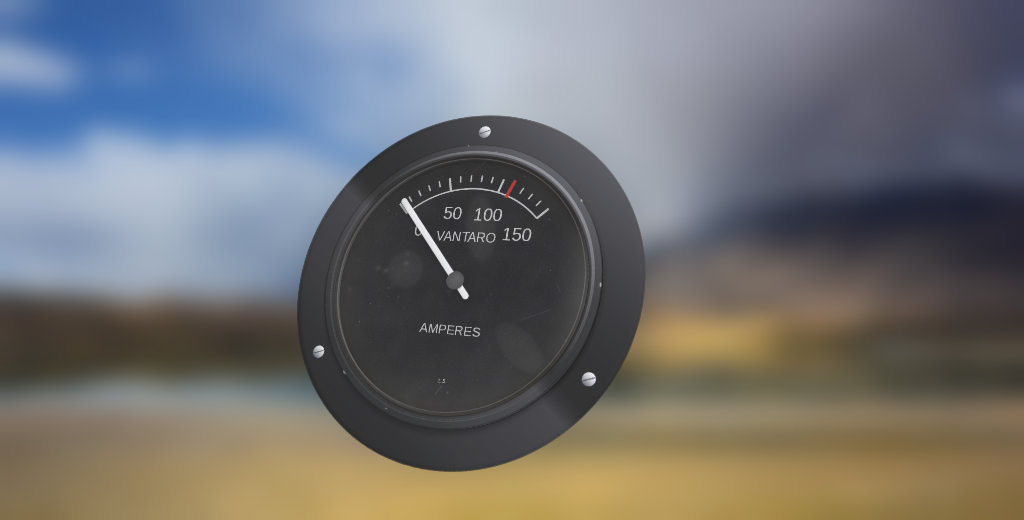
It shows 5 A
